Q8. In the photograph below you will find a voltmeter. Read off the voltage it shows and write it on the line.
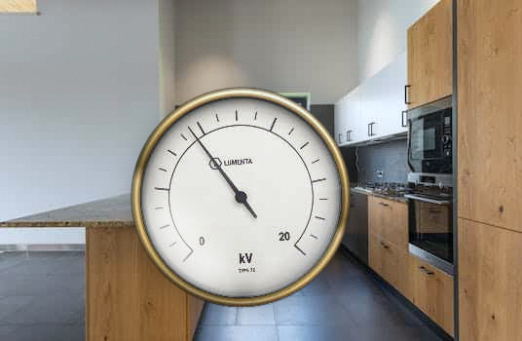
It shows 7.5 kV
